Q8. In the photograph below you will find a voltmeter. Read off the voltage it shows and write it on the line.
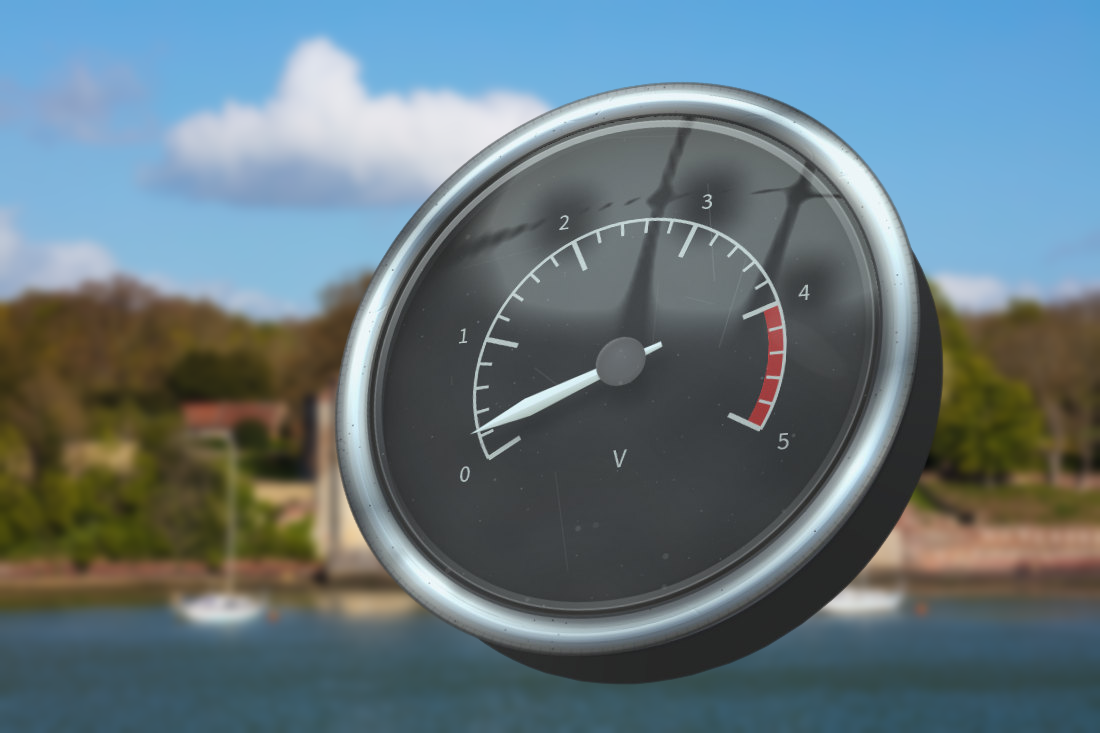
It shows 0.2 V
